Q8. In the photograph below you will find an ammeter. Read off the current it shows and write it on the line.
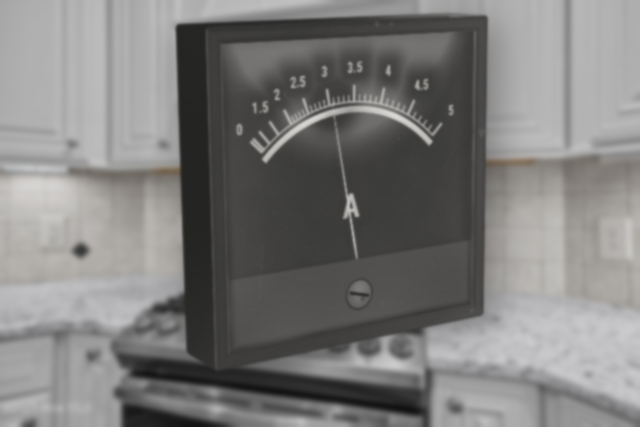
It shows 3 A
